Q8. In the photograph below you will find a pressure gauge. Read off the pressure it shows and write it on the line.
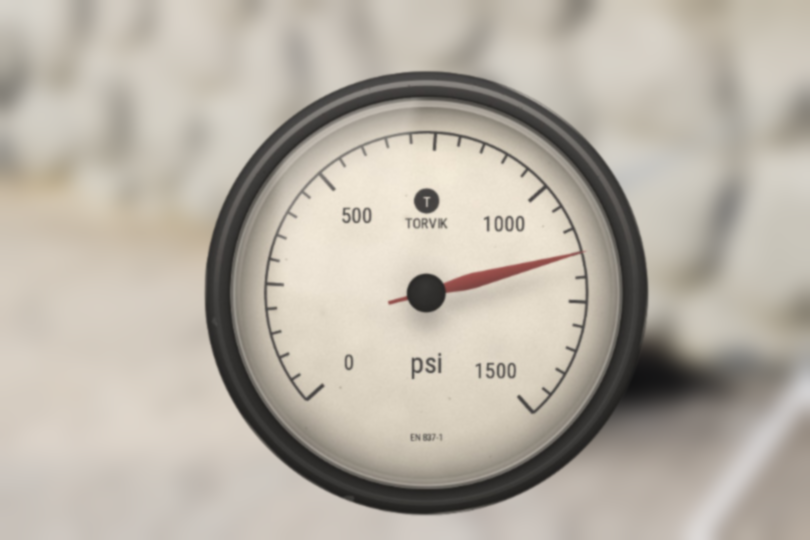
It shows 1150 psi
